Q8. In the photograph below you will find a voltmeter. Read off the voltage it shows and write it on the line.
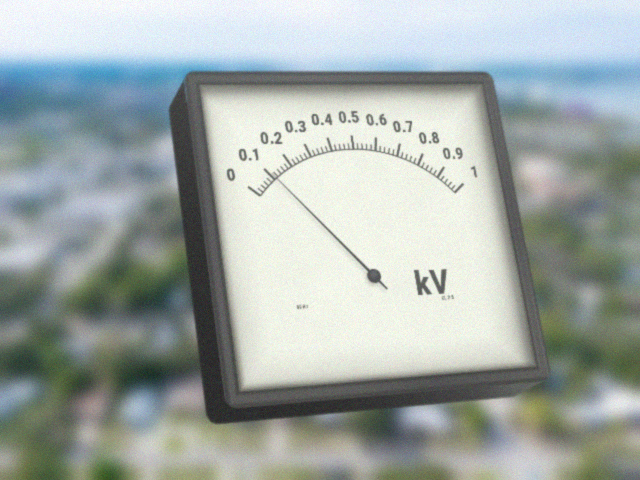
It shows 0.1 kV
